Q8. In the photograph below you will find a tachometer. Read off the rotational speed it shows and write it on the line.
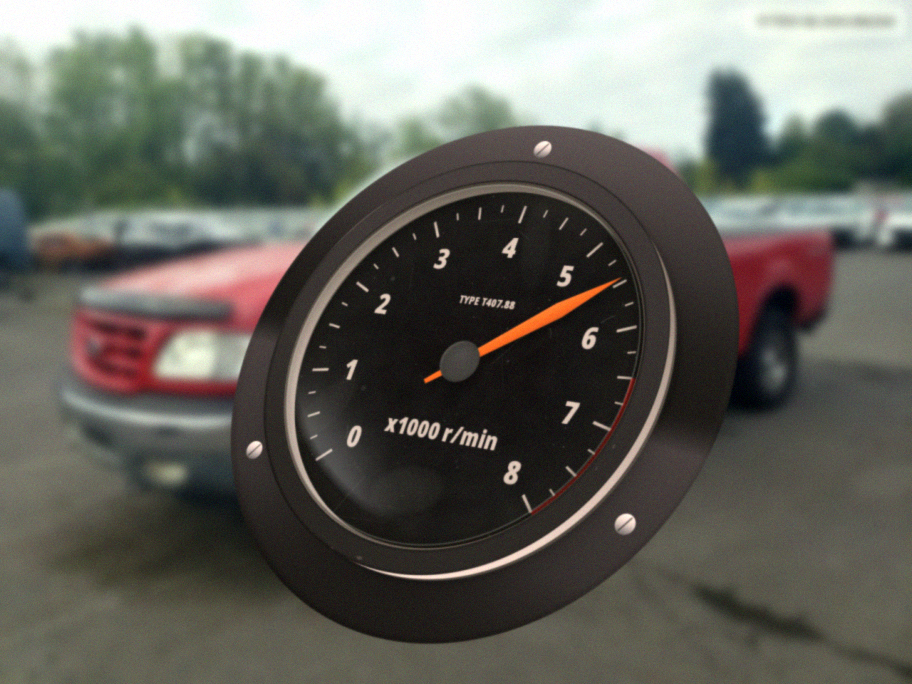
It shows 5500 rpm
